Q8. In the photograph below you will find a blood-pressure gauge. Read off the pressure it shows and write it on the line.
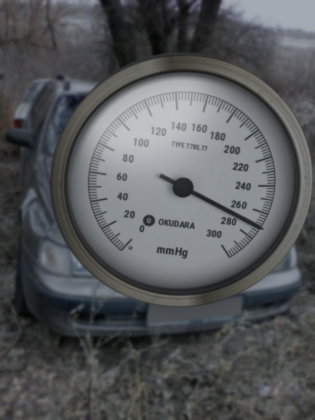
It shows 270 mmHg
